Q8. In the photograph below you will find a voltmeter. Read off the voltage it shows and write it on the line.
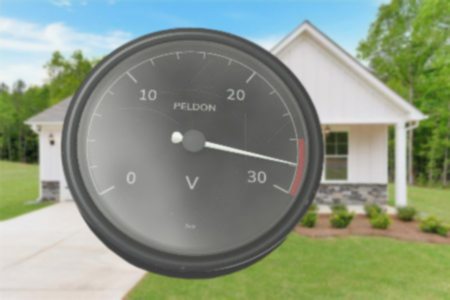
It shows 28 V
